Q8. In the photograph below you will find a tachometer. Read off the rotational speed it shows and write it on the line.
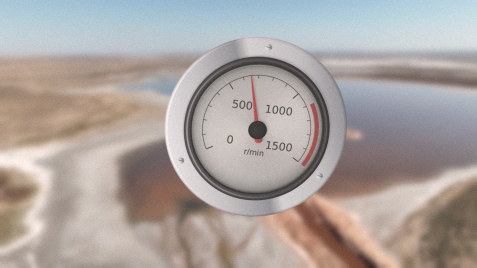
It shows 650 rpm
